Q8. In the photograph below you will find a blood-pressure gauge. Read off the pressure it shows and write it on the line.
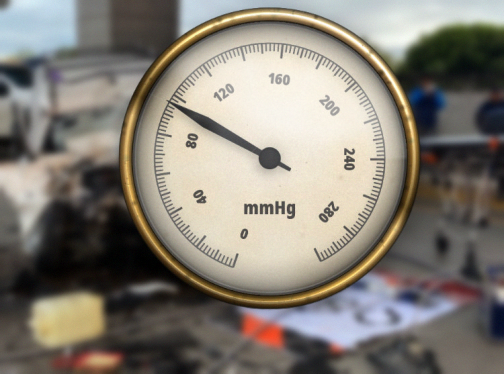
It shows 96 mmHg
